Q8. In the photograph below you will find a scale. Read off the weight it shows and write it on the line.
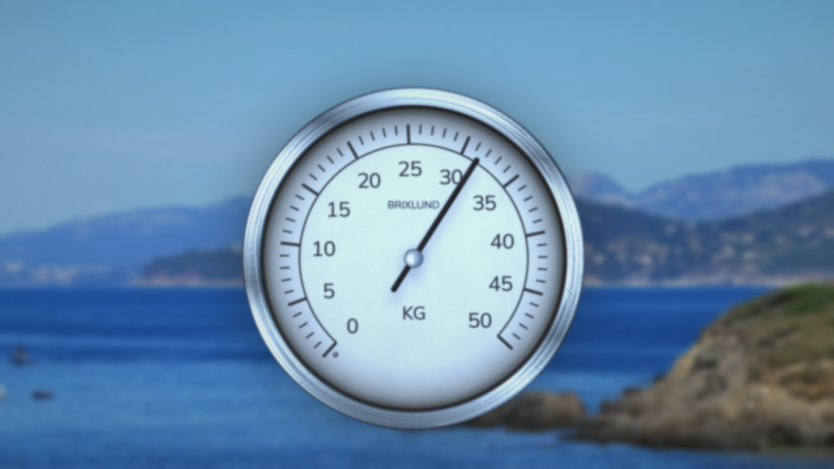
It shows 31.5 kg
